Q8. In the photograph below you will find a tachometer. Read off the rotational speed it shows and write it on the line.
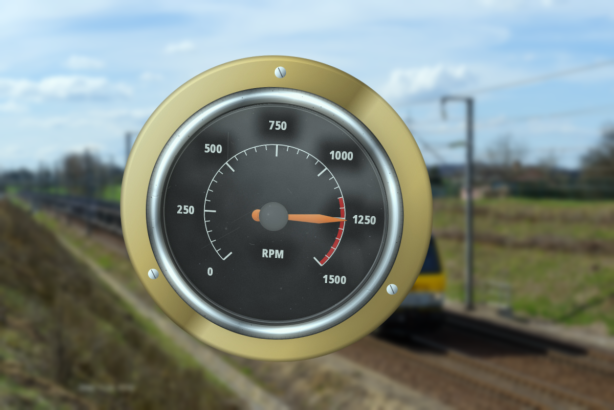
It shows 1250 rpm
